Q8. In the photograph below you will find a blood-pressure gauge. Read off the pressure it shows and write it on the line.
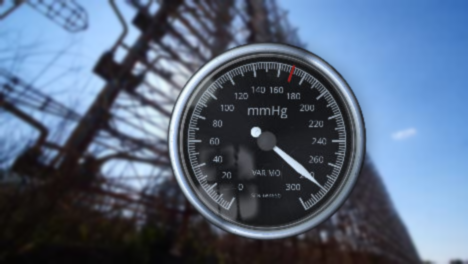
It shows 280 mmHg
